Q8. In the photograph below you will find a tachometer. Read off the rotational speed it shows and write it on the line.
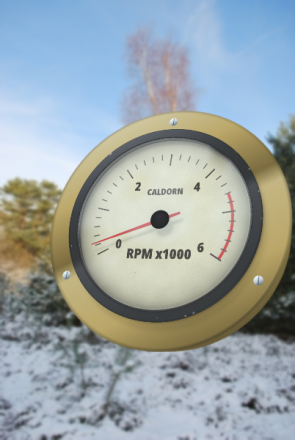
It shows 200 rpm
